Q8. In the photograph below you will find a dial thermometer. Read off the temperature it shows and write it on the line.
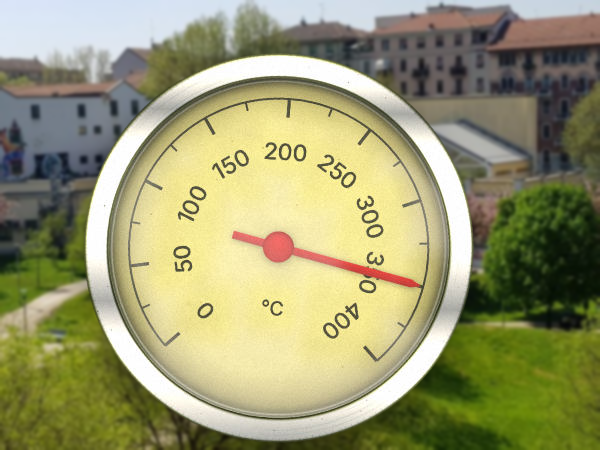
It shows 350 °C
